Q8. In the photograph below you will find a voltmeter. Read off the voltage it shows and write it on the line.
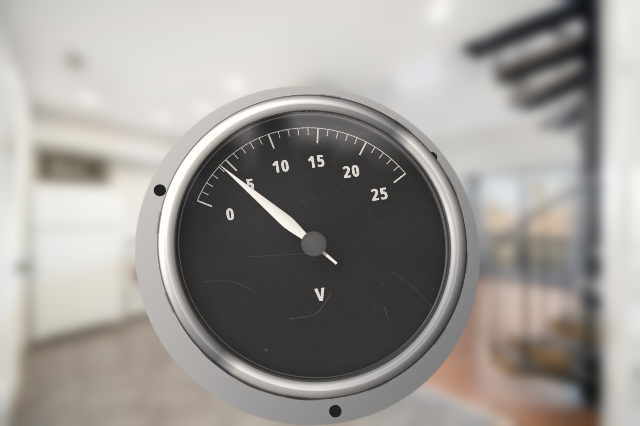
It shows 4 V
